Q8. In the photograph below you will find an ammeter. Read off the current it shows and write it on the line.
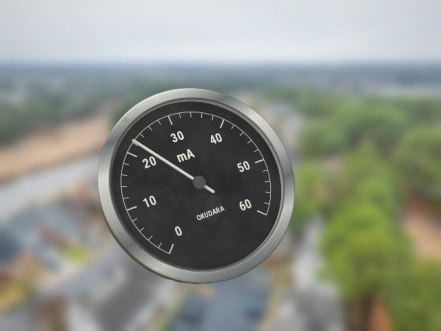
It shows 22 mA
